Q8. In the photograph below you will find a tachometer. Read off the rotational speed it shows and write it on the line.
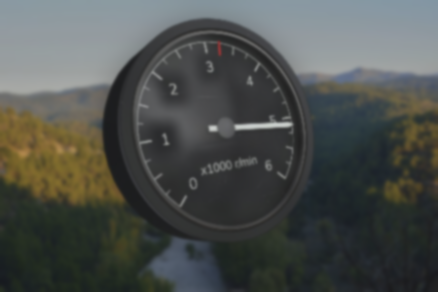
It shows 5125 rpm
